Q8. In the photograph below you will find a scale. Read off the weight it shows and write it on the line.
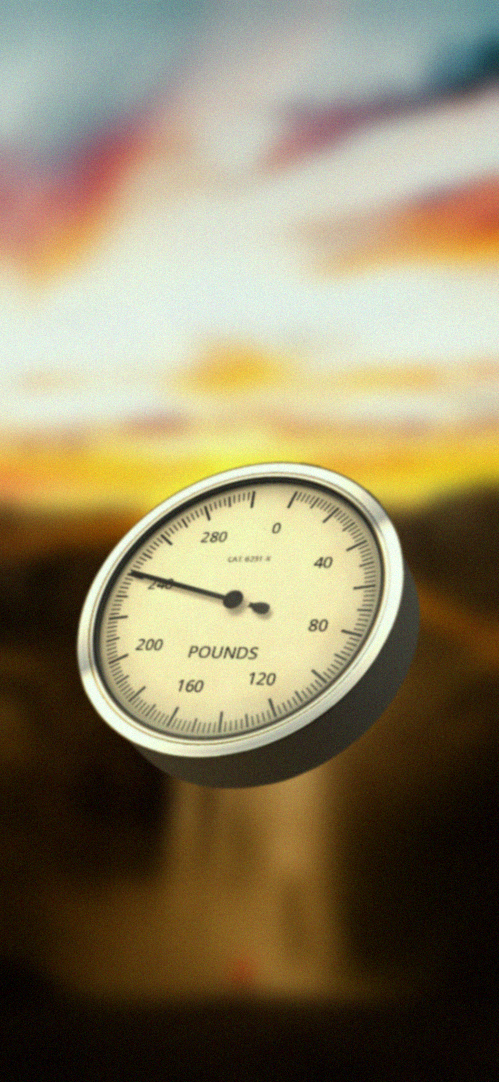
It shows 240 lb
